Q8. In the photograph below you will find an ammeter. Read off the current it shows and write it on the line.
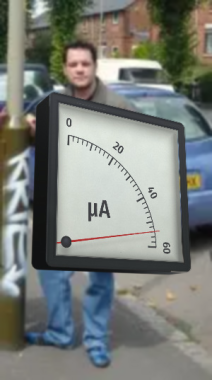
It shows 54 µA
